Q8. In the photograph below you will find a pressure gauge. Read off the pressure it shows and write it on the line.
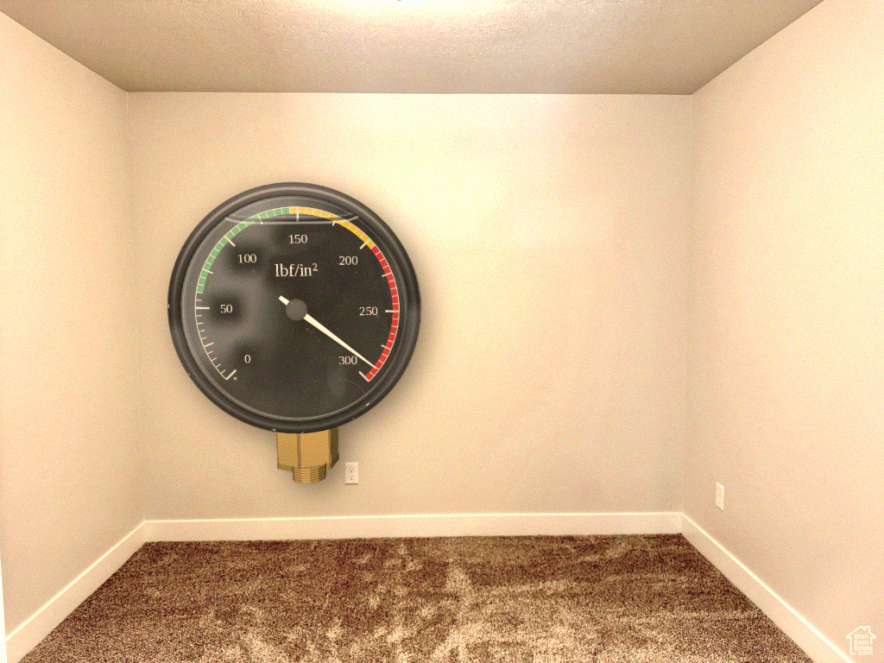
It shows 290 psi
